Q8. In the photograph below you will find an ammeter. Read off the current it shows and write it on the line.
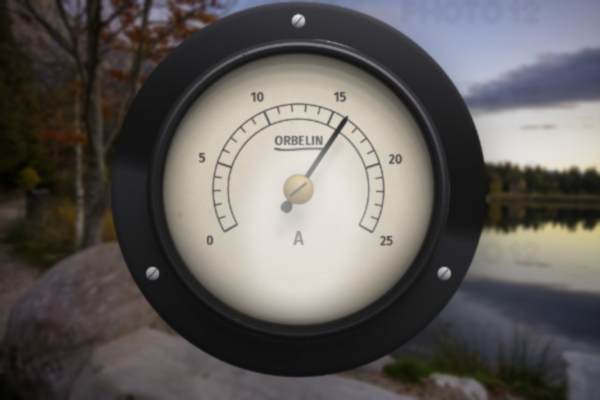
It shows 16 A
